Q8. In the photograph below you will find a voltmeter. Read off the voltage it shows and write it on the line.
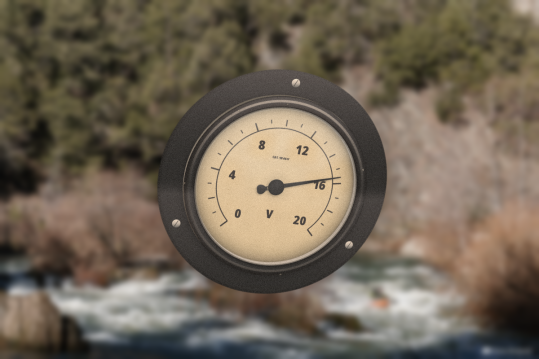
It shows 15.5 V
